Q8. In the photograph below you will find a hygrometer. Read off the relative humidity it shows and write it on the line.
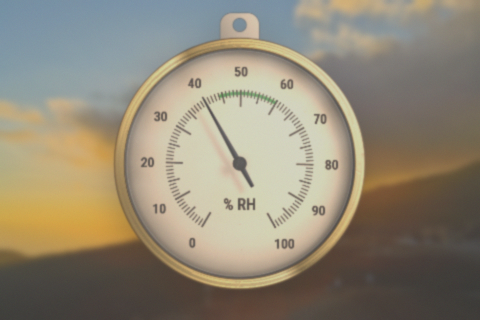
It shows 40 %
